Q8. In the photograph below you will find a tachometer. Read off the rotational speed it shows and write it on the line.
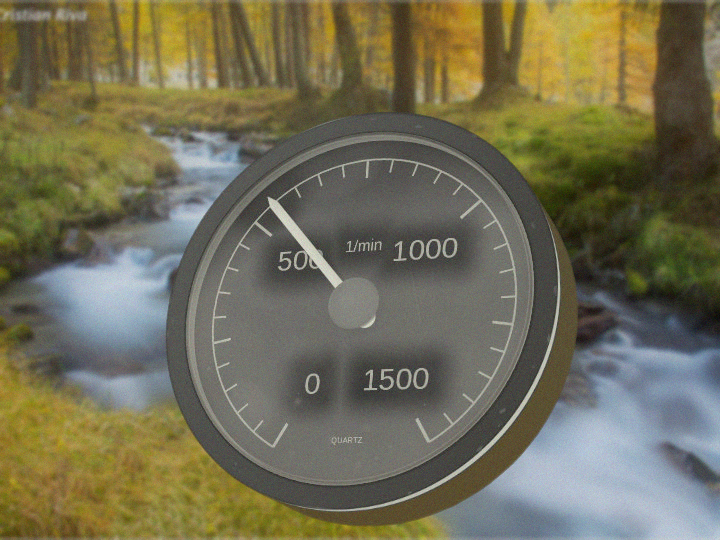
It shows 550 rpm
